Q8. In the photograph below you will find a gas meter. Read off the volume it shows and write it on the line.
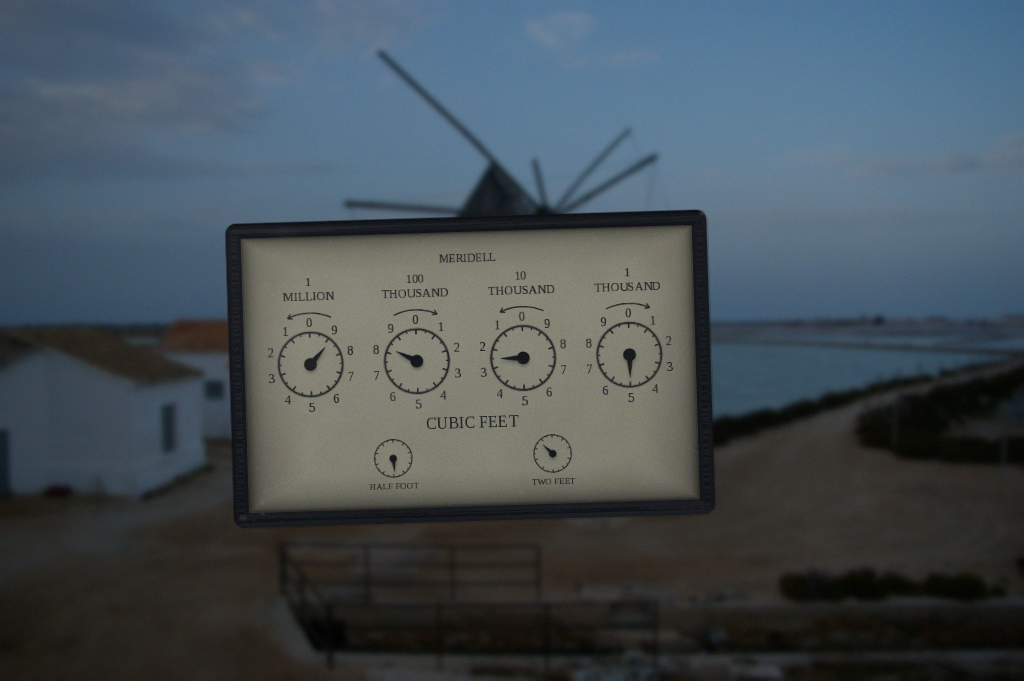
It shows 882500 ft³
